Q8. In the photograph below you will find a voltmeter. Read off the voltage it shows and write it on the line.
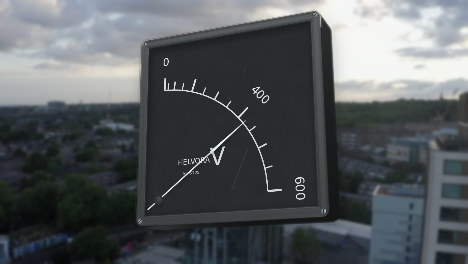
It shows 425 V
